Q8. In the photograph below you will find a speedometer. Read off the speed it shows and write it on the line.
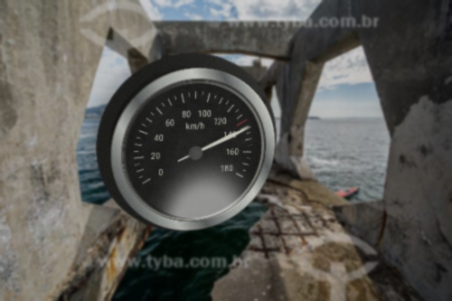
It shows 140 km/h
